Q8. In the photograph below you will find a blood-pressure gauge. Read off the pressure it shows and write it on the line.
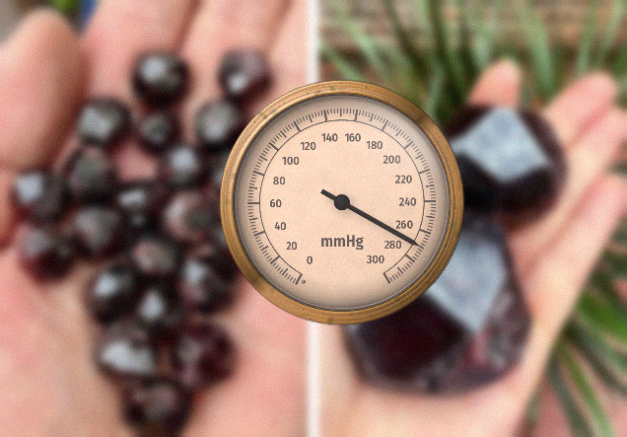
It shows 270 mmHg
